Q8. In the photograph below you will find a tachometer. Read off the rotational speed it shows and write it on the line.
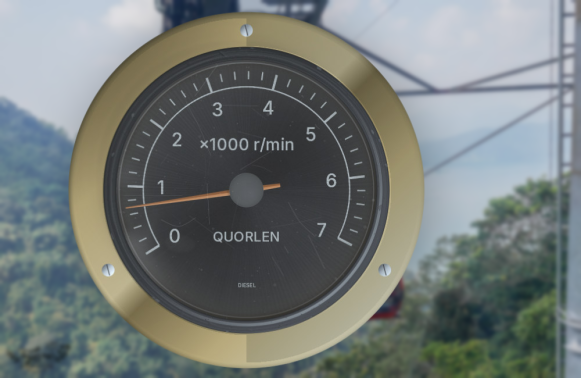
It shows 700 rpm
